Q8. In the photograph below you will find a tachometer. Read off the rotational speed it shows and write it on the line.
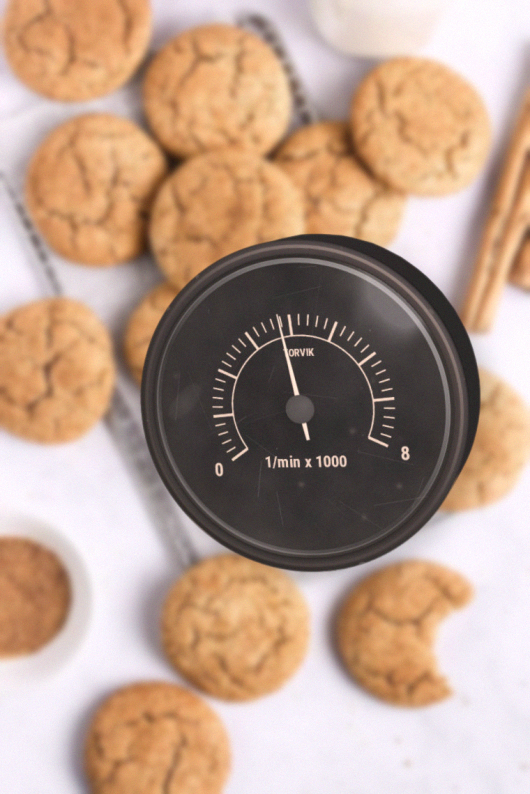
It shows 3800 rpm
